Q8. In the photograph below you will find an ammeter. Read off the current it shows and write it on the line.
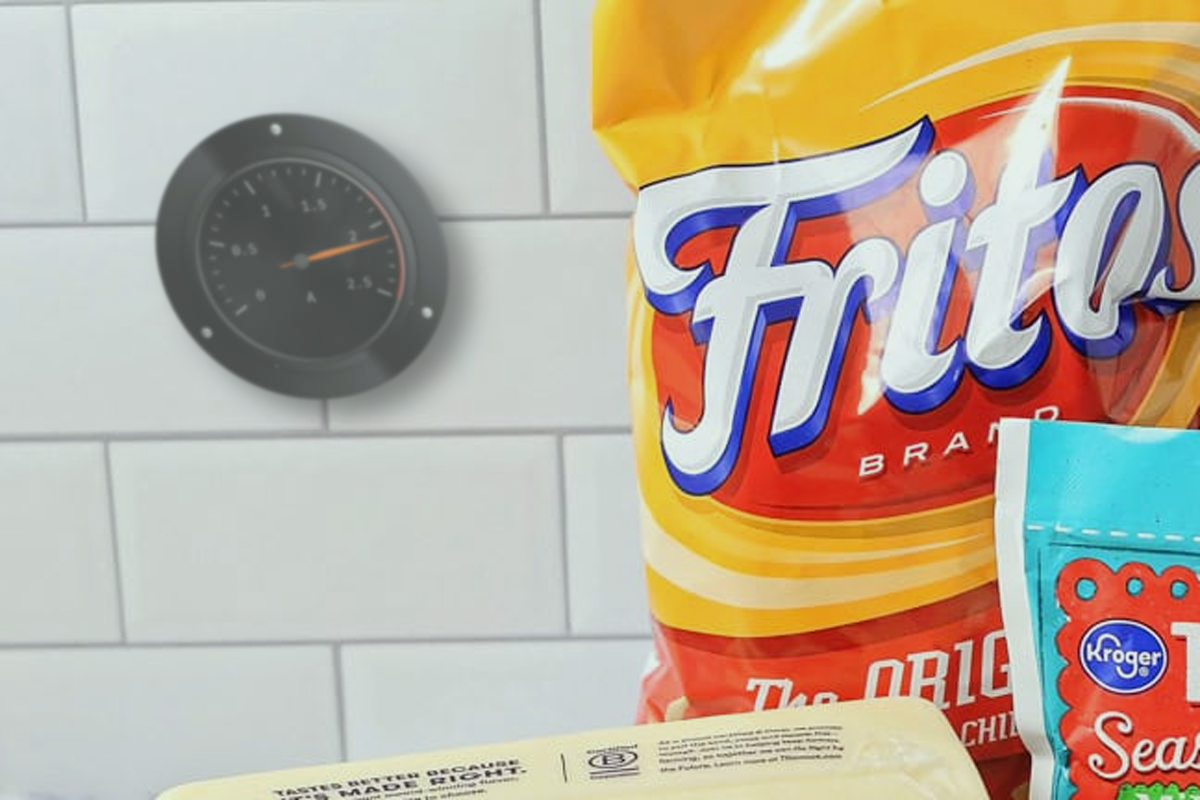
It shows 2.1 A
